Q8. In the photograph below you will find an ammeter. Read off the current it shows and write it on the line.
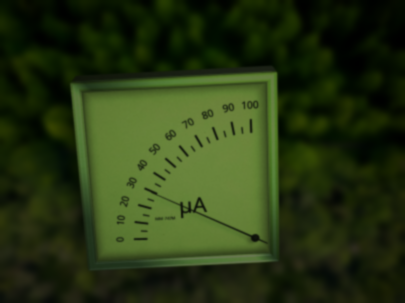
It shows 30 µA
